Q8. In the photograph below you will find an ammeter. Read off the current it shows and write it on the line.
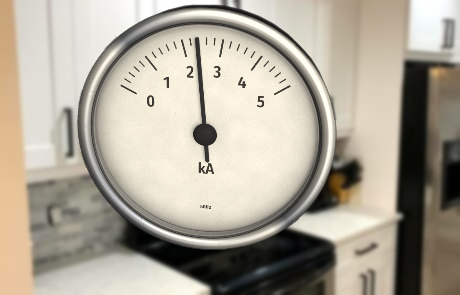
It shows 2.4 kA
